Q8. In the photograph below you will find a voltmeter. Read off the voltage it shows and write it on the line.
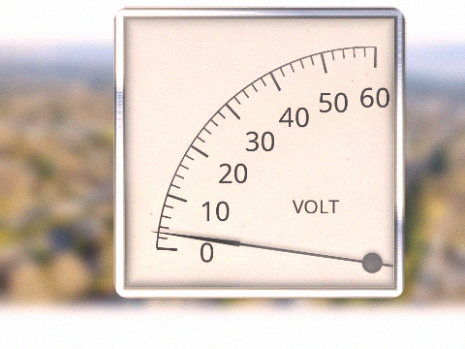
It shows 3 V
